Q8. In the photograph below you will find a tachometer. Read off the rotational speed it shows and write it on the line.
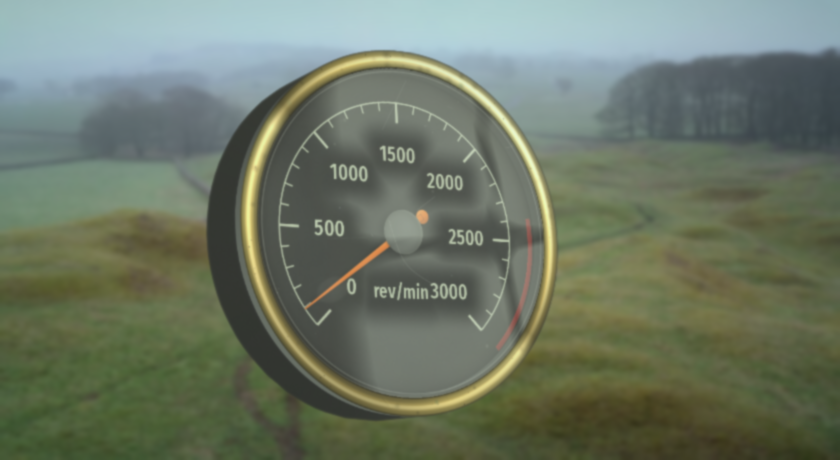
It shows 100 rpm
